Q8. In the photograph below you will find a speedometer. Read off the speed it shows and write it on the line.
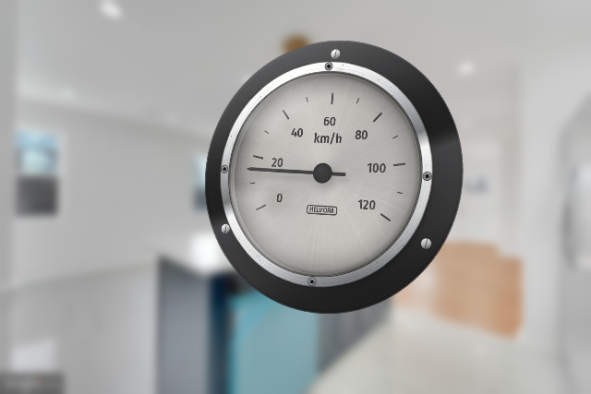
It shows 15 km/h
